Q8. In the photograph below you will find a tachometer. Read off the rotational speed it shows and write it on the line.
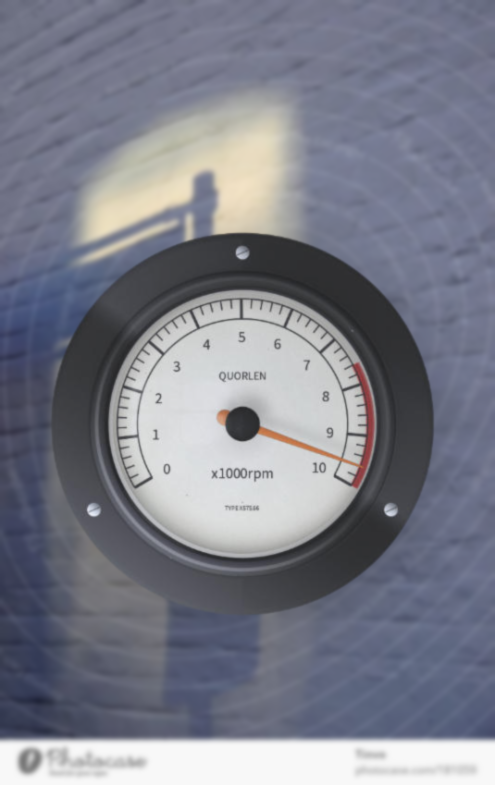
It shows 9600 rpm
